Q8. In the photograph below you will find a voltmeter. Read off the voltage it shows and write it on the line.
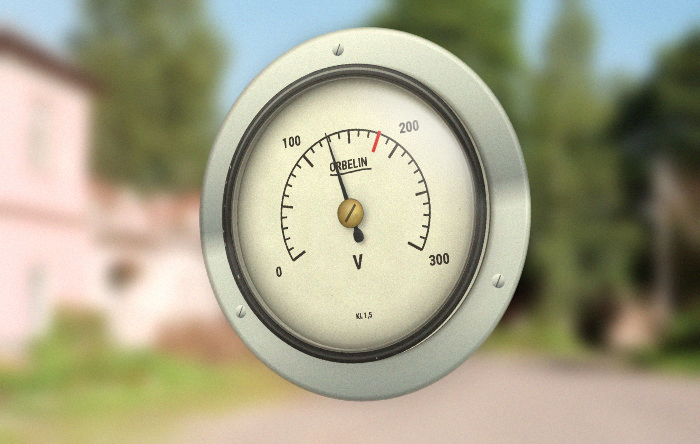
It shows 130 V
